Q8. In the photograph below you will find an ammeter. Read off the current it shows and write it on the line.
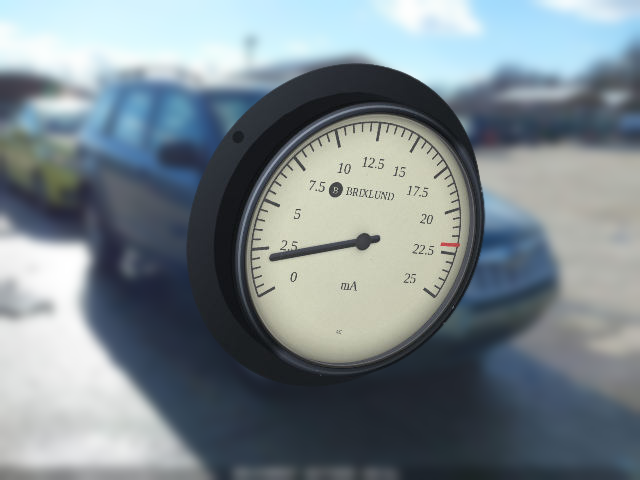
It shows 2 mA
